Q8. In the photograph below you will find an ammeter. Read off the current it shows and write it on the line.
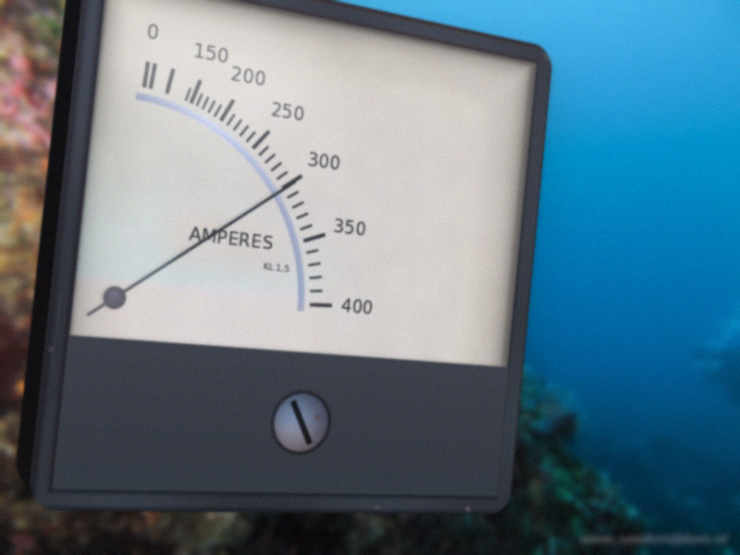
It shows 300 A
